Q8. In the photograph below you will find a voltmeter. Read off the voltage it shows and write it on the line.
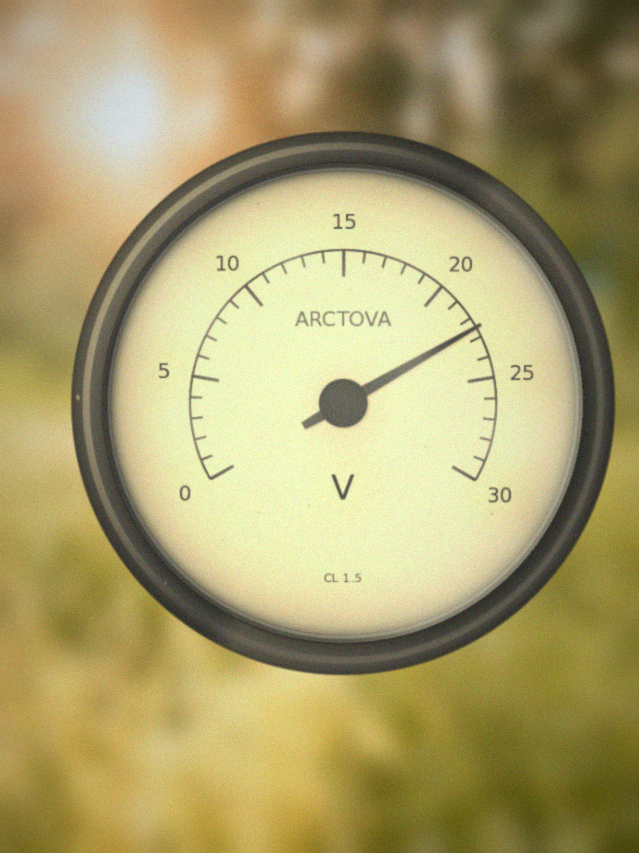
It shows 22.5 V
